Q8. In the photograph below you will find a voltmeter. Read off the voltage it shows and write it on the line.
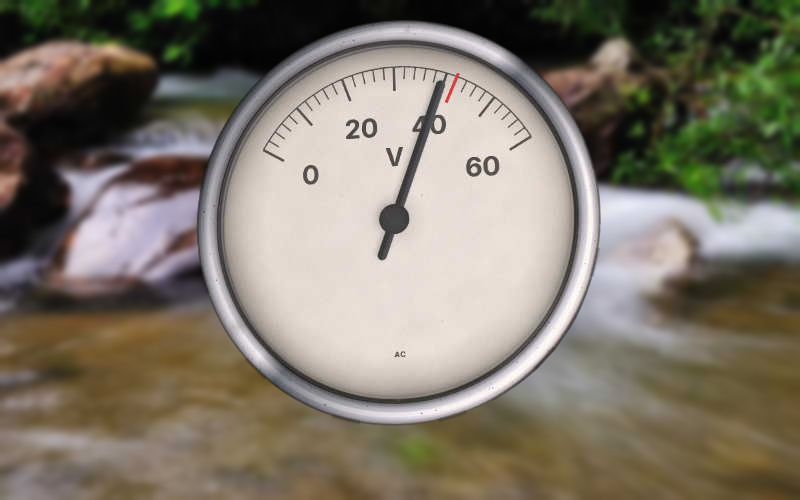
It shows 40 V
